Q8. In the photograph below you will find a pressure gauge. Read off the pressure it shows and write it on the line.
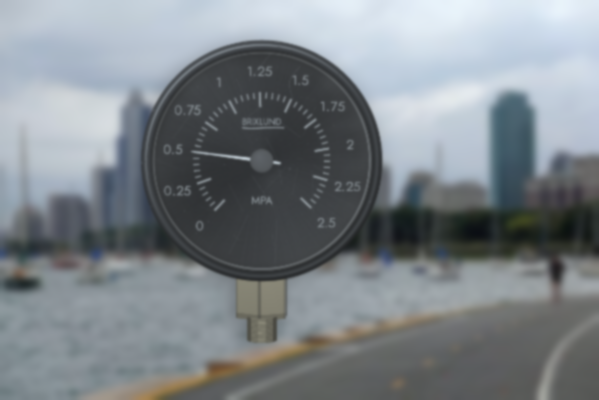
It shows 0.5 MPa
